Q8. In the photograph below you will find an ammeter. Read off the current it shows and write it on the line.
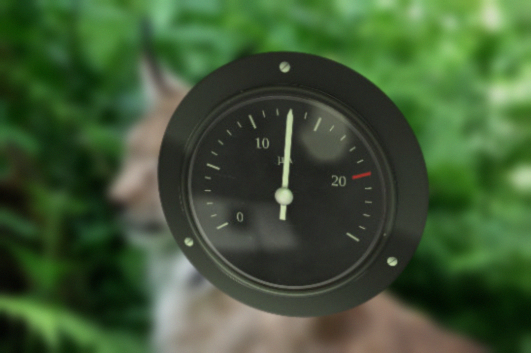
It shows 13 µA
